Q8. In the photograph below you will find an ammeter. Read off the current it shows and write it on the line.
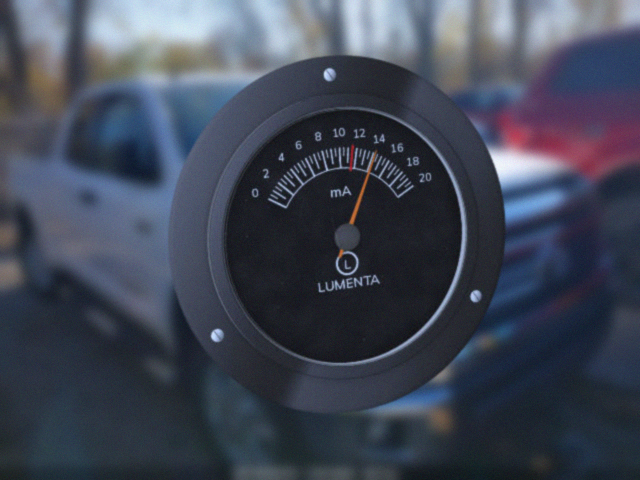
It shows 14 mA
